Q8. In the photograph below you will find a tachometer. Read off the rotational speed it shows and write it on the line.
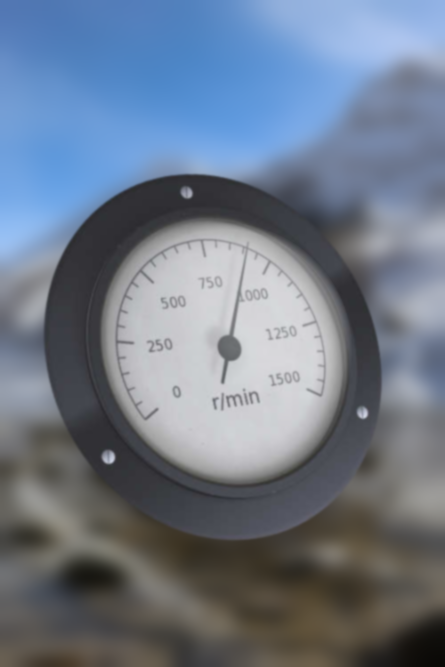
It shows 900 rpm
